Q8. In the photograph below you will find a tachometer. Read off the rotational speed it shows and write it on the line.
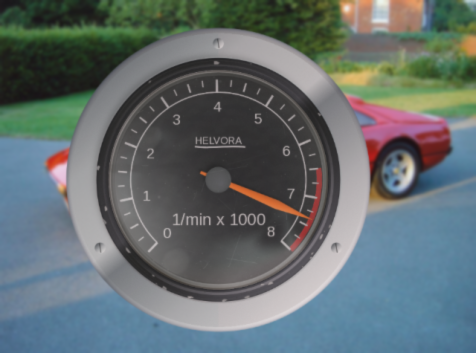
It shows 7375 rpm
